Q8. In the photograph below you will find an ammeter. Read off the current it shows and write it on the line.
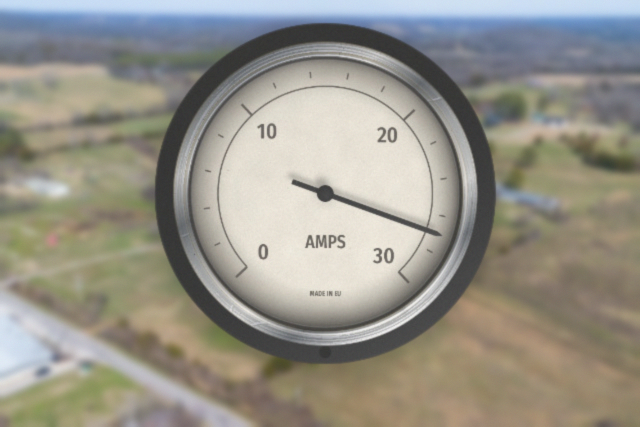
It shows 27 A
